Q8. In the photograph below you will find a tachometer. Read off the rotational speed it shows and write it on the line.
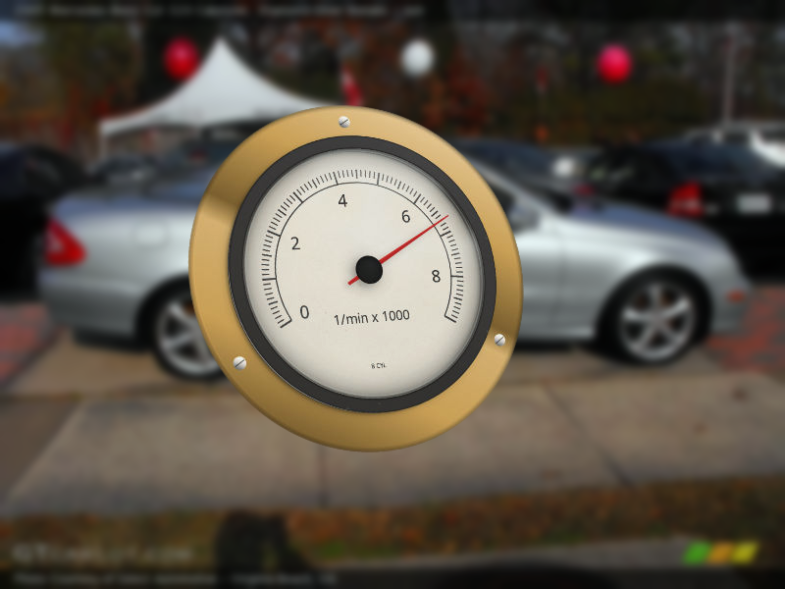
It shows 6700 rpm
